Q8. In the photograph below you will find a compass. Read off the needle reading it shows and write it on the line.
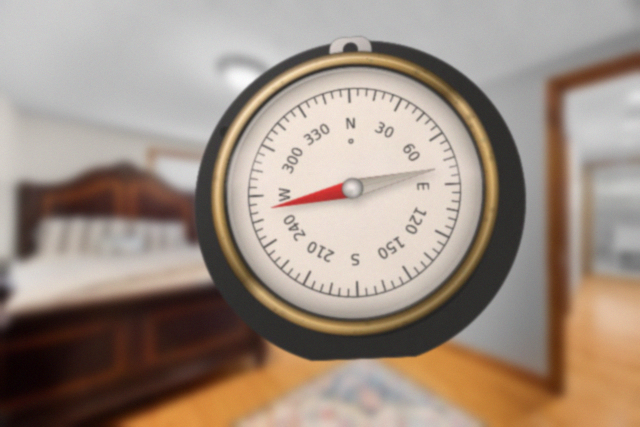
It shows 260 °
